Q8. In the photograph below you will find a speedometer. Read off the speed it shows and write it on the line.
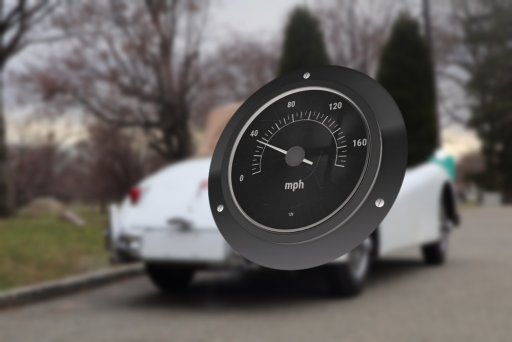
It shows 35 mph
